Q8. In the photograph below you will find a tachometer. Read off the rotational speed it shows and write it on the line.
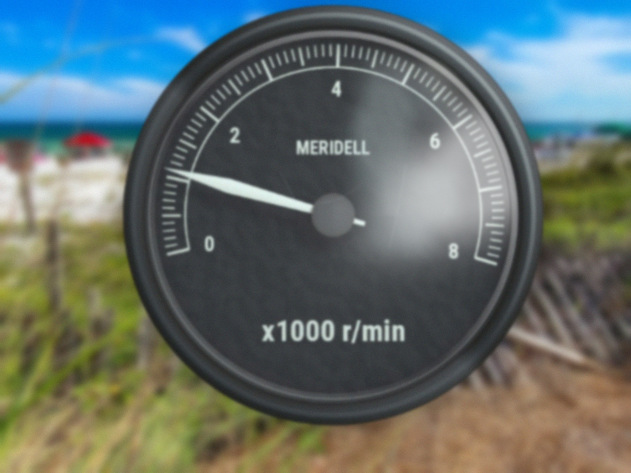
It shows 1100 rpm
